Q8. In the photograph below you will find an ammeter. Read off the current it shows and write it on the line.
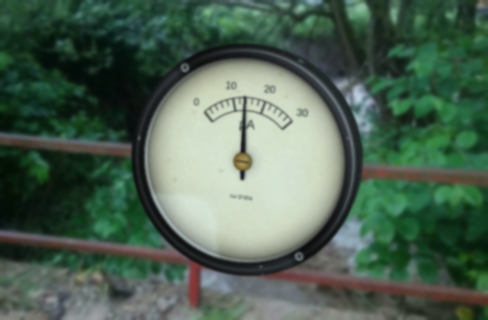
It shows 14 µA
